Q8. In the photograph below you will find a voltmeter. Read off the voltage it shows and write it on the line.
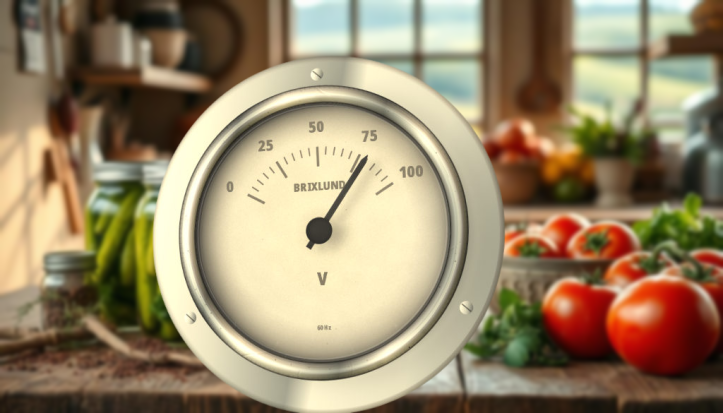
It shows 80 V
